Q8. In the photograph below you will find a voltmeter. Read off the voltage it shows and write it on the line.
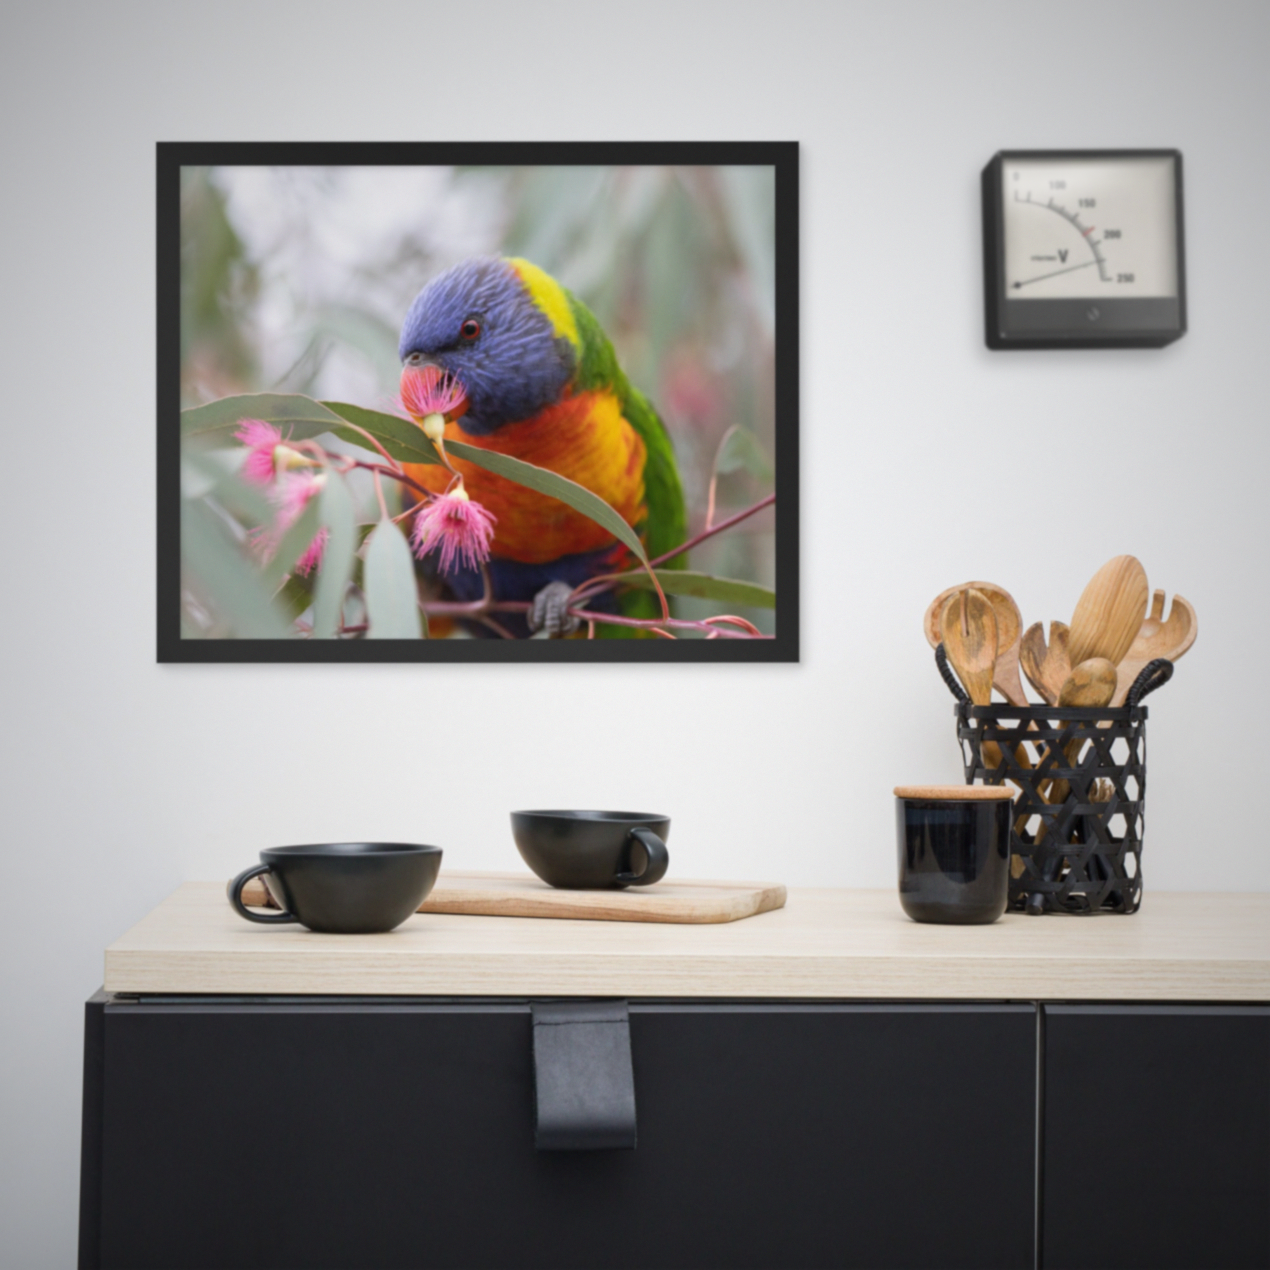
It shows 225 V
